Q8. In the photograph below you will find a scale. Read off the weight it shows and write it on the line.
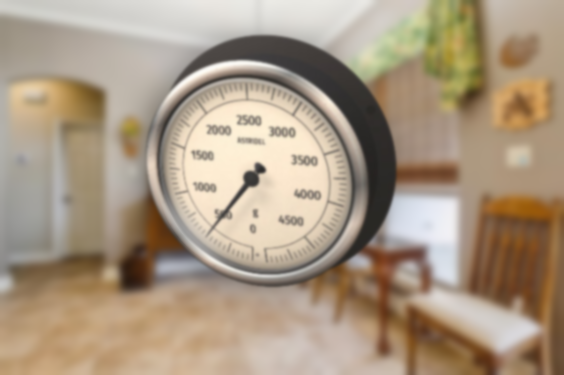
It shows 500 g
